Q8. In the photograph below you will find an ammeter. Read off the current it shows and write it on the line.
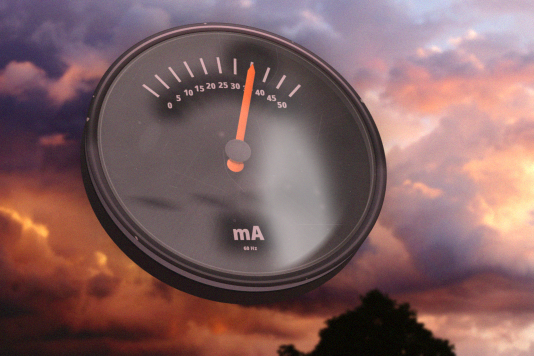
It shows 35 mA
